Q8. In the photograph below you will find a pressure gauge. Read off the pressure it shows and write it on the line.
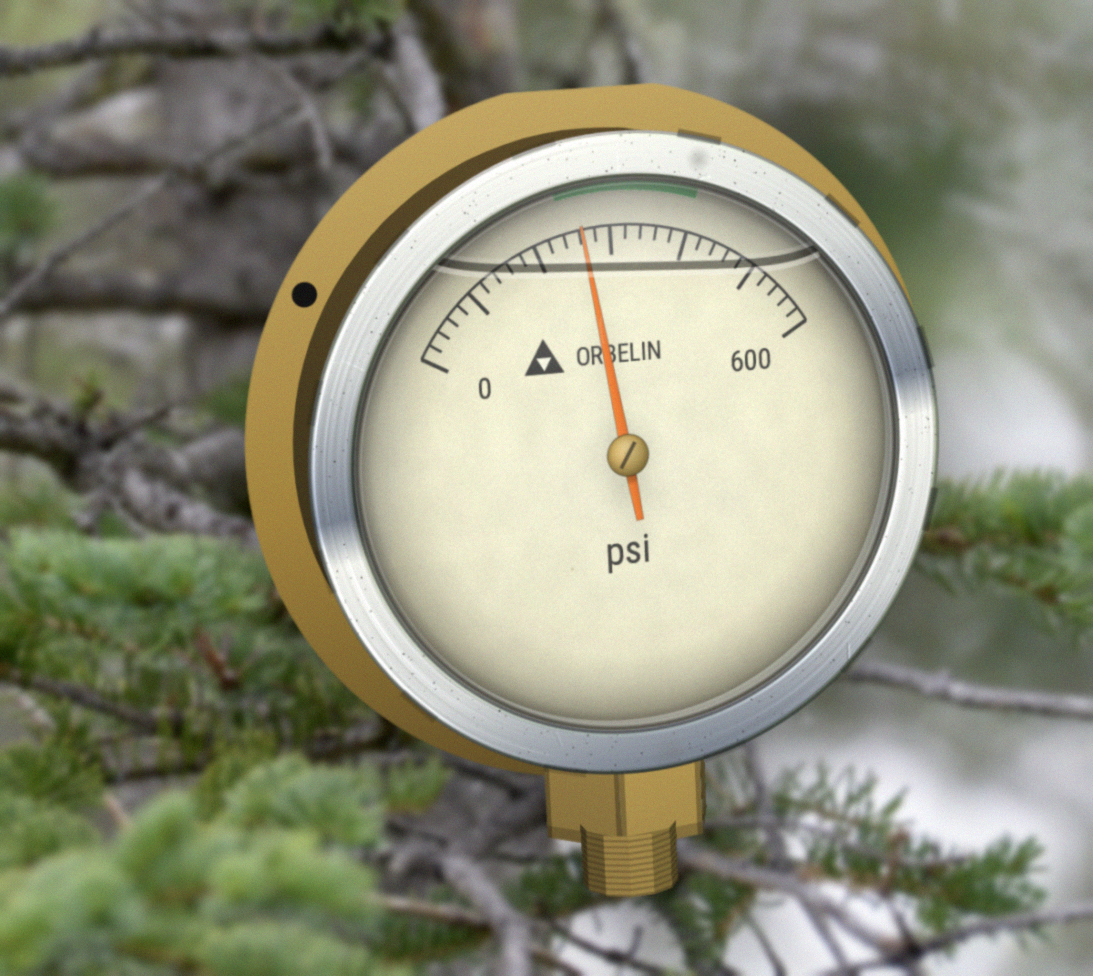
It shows 260 psi
